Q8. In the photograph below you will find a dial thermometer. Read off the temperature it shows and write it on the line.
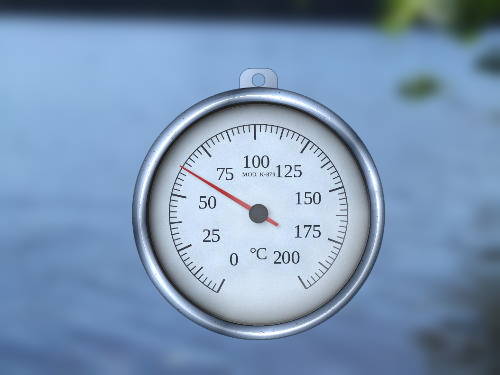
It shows 62.5 °C
